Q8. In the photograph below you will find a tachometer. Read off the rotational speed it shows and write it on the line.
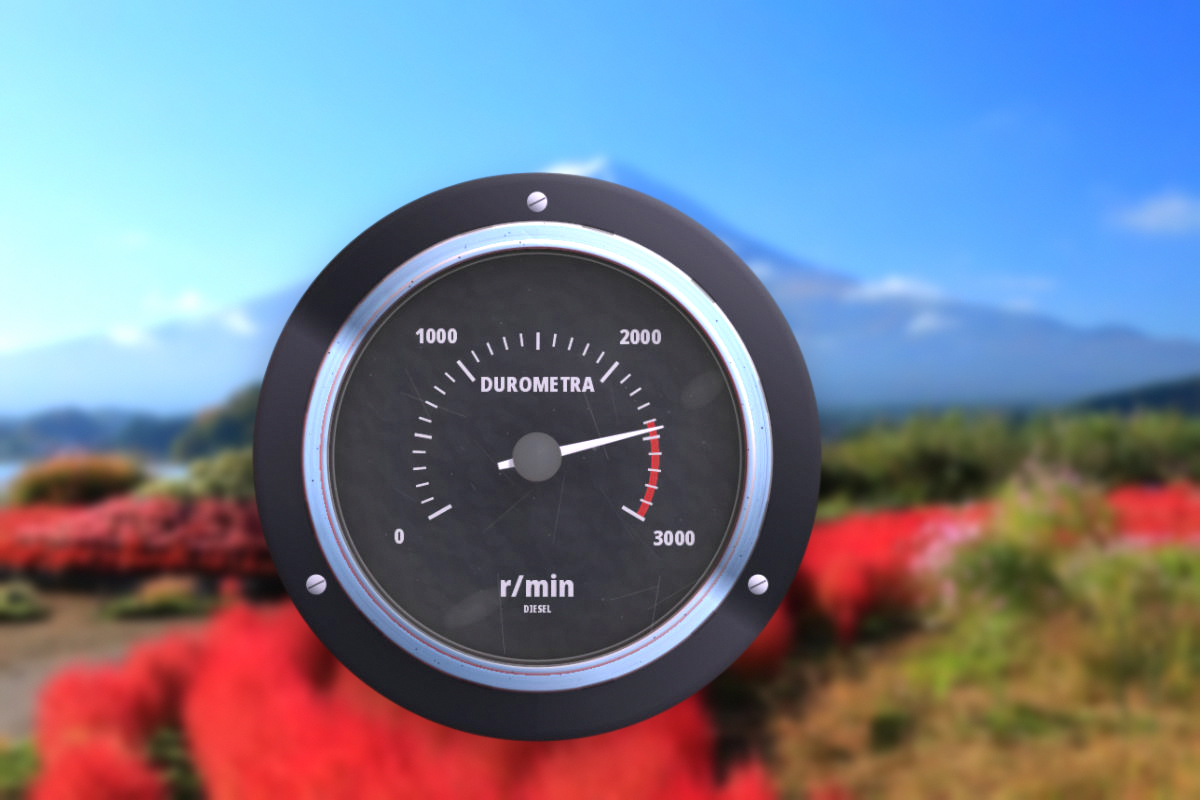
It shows 2450 rpm
